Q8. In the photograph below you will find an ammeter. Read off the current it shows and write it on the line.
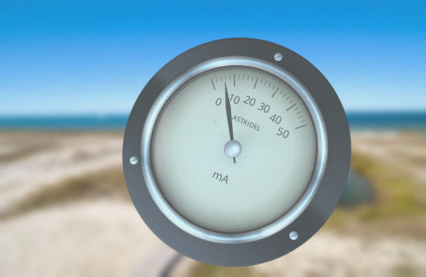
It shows 6 mA
